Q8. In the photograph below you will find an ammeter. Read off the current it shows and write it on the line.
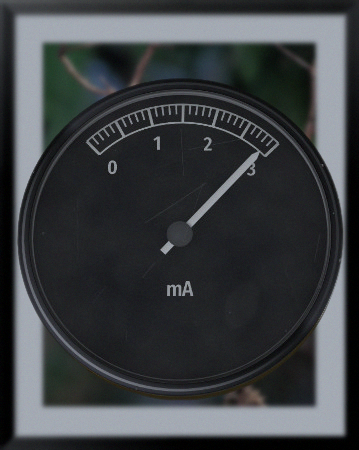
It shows 2.9 mA
